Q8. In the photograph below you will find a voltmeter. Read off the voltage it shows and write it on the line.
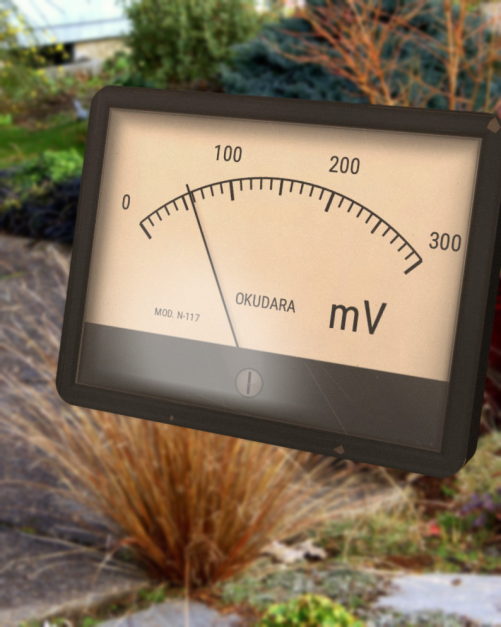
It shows 60 mV
